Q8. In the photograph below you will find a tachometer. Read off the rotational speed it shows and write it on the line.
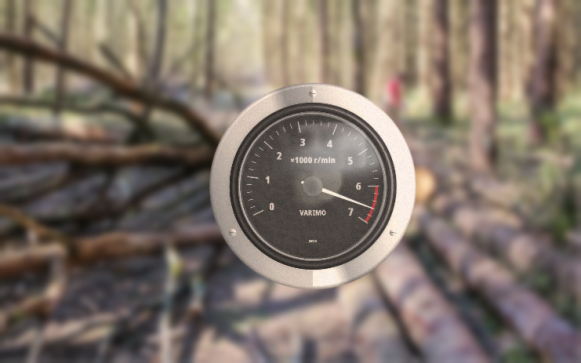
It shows 6600 rpm
